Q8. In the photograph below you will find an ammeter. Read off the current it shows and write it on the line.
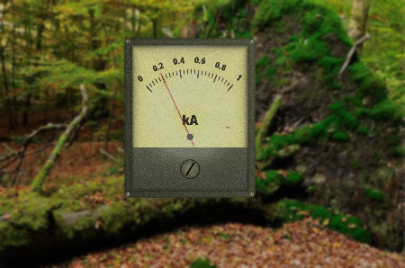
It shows 0.2 kA
